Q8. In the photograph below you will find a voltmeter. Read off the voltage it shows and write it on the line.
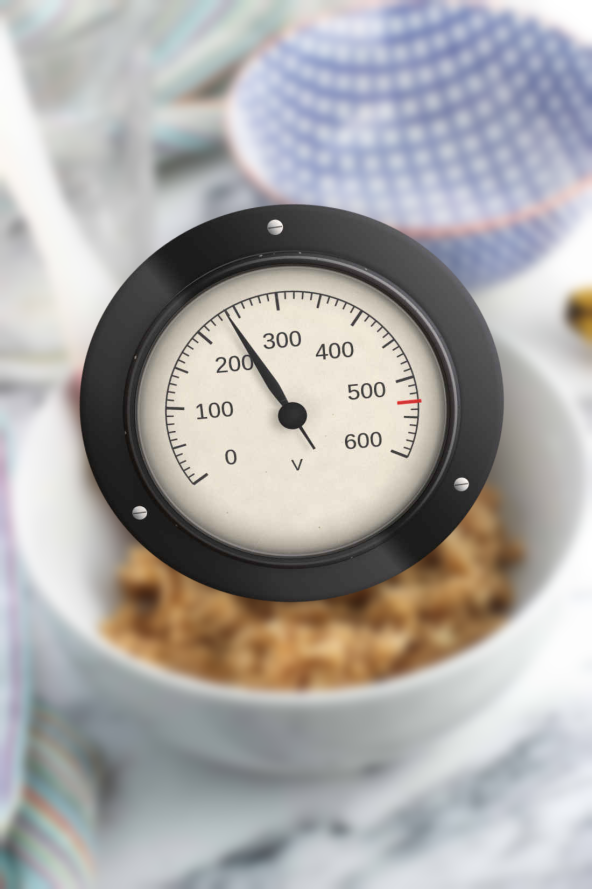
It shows 240 V
